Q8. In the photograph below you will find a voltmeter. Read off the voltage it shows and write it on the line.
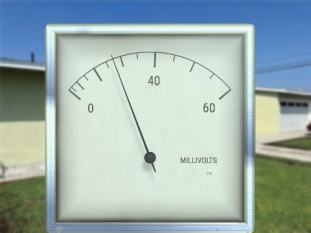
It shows 27.5 mV
